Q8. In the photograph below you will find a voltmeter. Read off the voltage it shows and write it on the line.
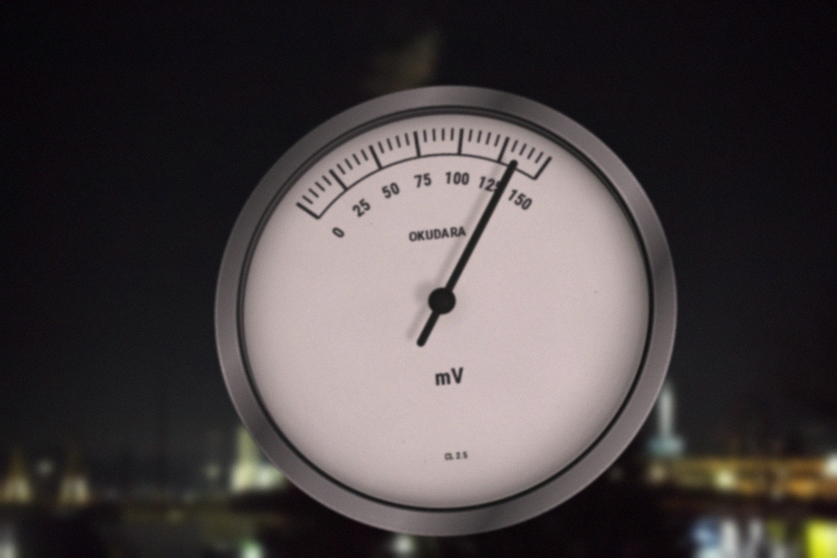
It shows 135 mV
